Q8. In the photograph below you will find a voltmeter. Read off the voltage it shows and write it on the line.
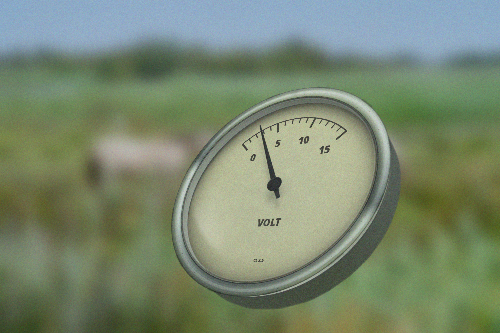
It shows 3 V
